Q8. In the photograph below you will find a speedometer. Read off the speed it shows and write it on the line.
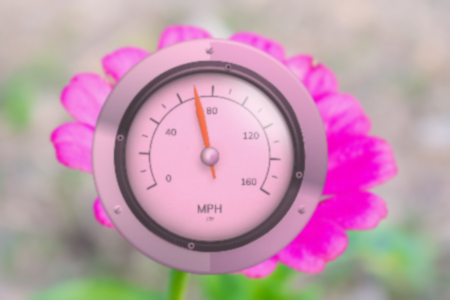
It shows 70 mph
